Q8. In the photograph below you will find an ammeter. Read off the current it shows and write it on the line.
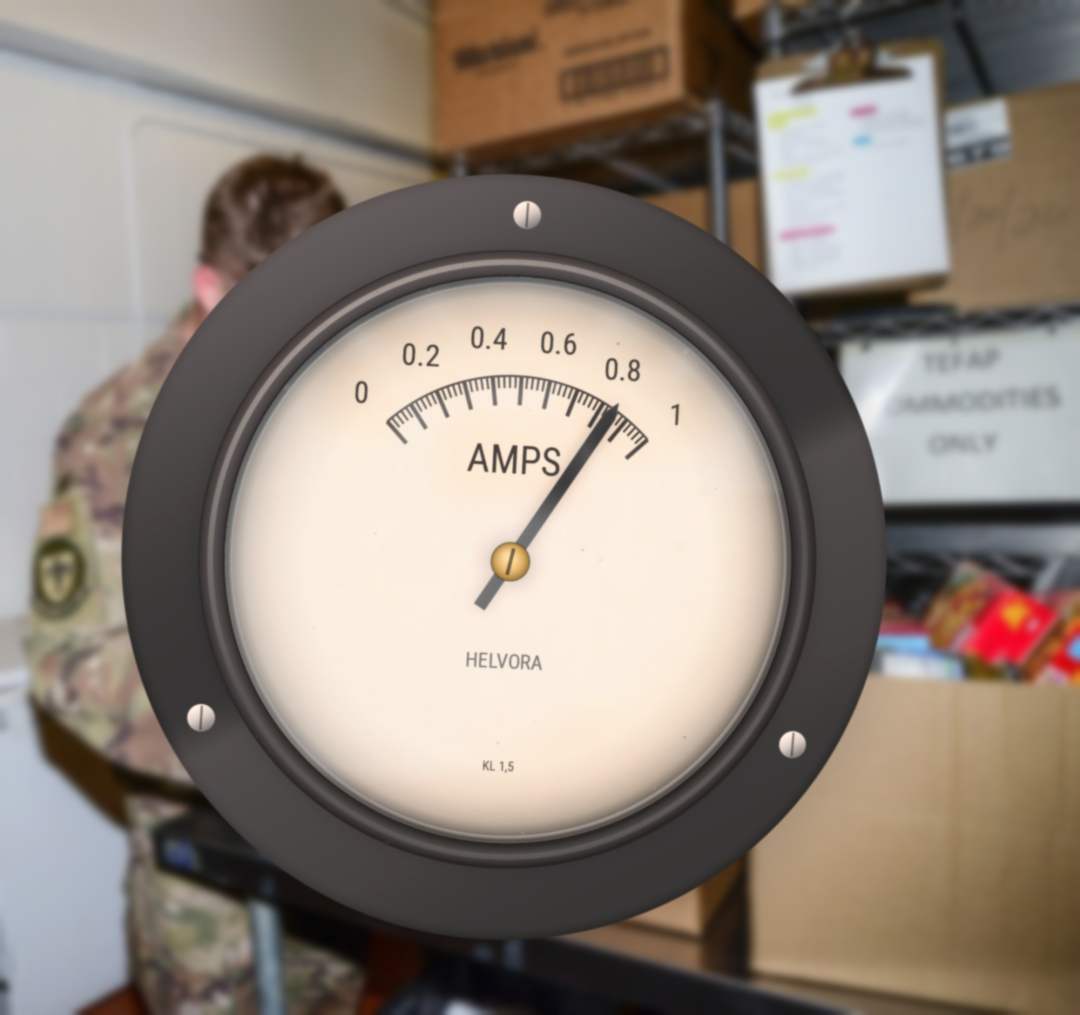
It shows 0.84 A
